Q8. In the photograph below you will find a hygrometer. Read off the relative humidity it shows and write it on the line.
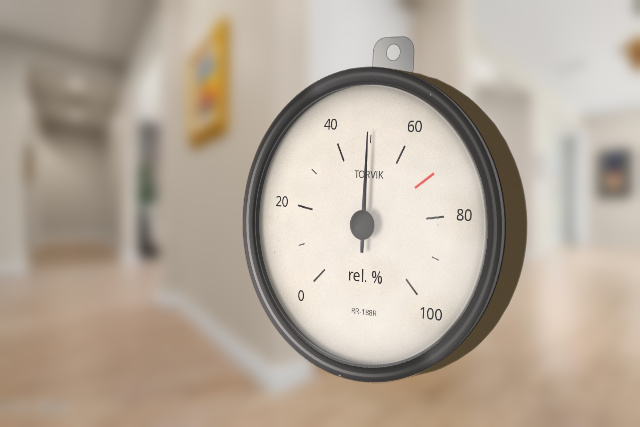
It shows 50 %
